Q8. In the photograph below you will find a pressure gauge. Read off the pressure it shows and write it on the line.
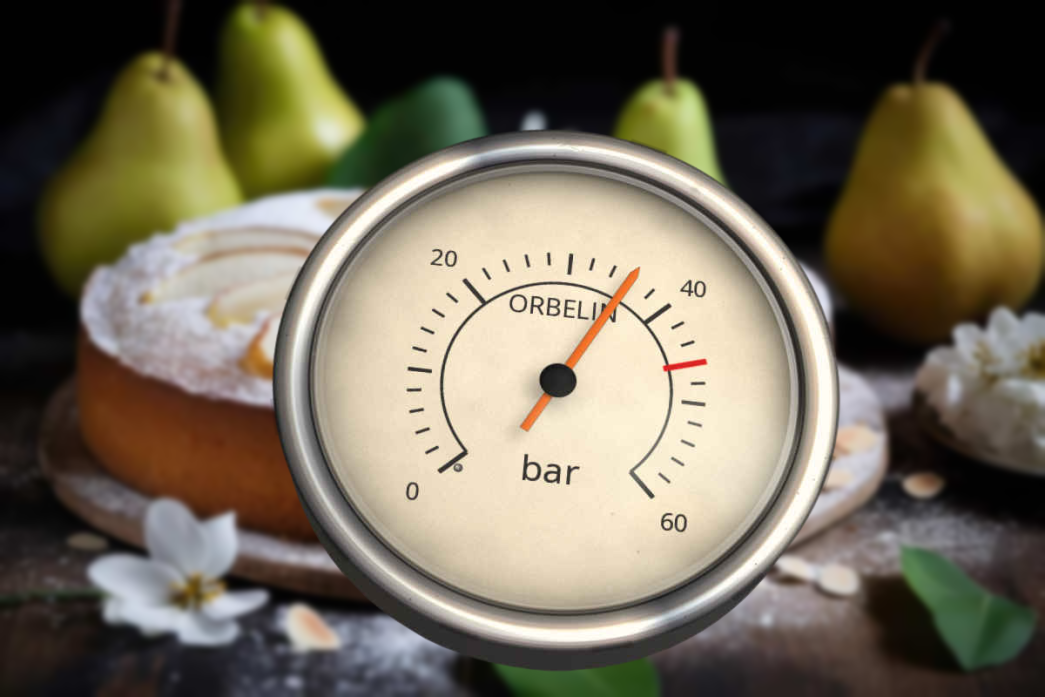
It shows 36 bar
